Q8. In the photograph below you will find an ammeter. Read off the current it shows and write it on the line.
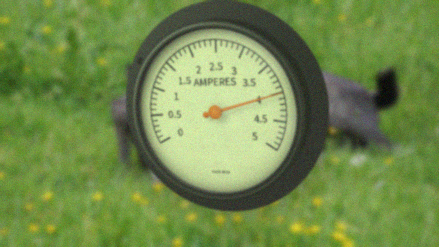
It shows 4 A
